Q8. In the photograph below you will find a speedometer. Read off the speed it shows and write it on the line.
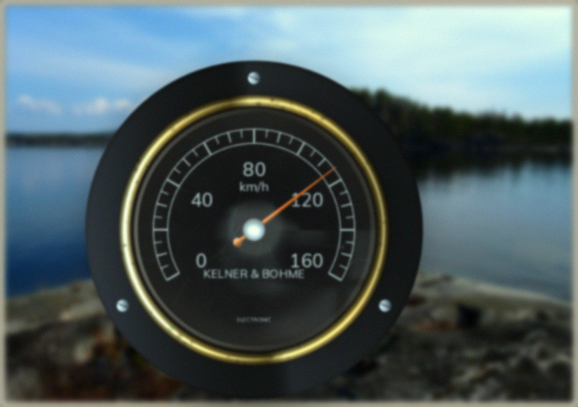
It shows 115 km/h
